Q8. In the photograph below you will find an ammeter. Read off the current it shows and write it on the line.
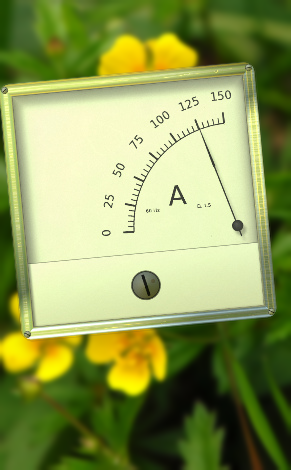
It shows 125 A
